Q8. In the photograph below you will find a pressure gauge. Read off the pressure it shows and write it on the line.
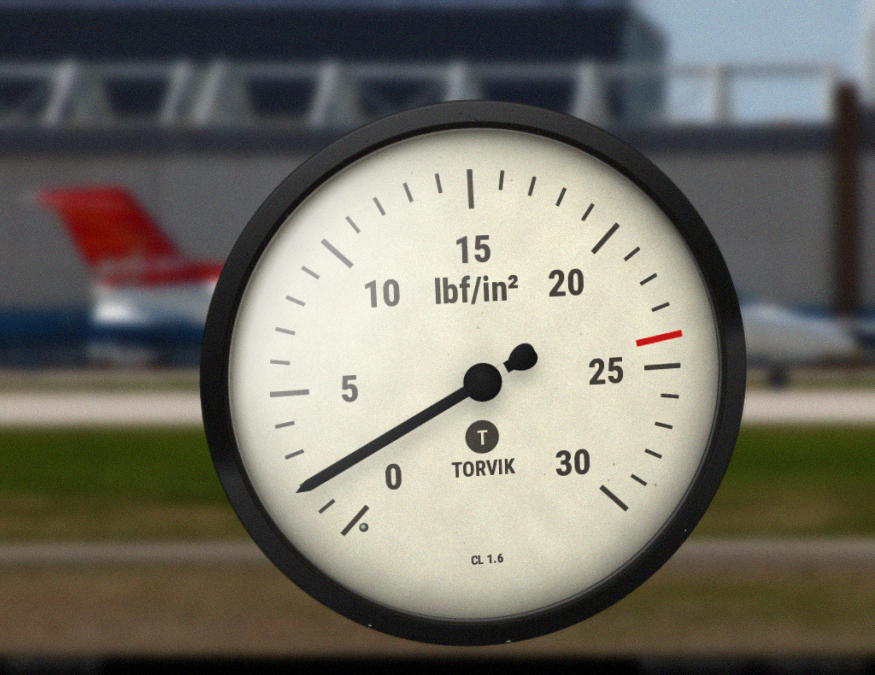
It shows 2 psi
